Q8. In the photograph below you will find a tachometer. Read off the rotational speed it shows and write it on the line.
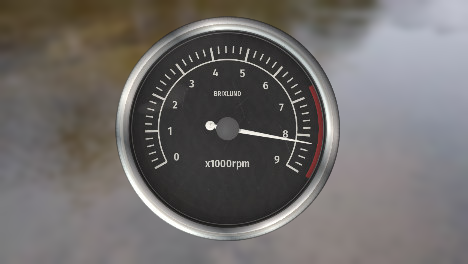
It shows 8200 rpm
